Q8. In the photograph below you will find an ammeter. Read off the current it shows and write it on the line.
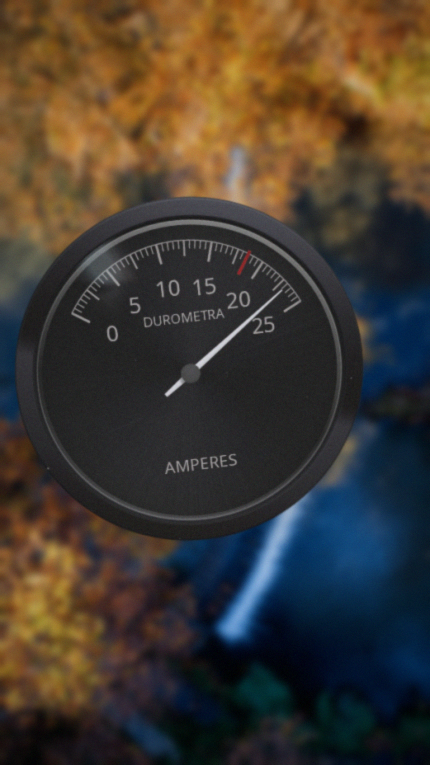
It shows 23 A
